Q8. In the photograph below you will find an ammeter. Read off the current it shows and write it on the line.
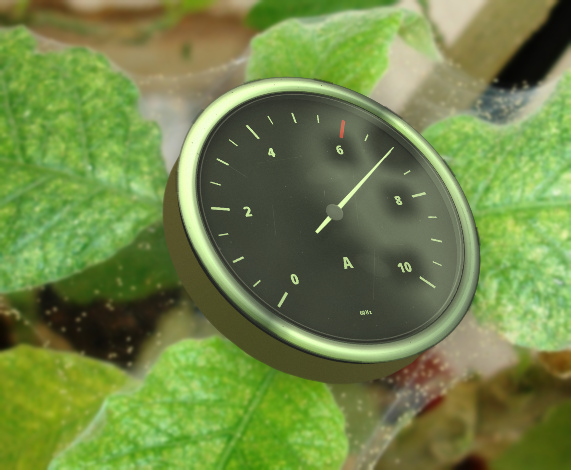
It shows 7 A
